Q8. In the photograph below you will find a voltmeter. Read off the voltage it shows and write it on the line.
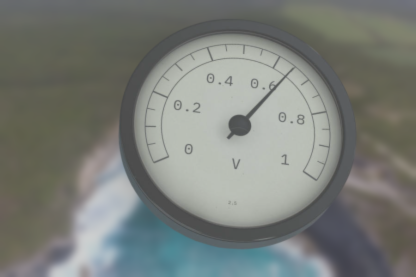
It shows 0.65 V
